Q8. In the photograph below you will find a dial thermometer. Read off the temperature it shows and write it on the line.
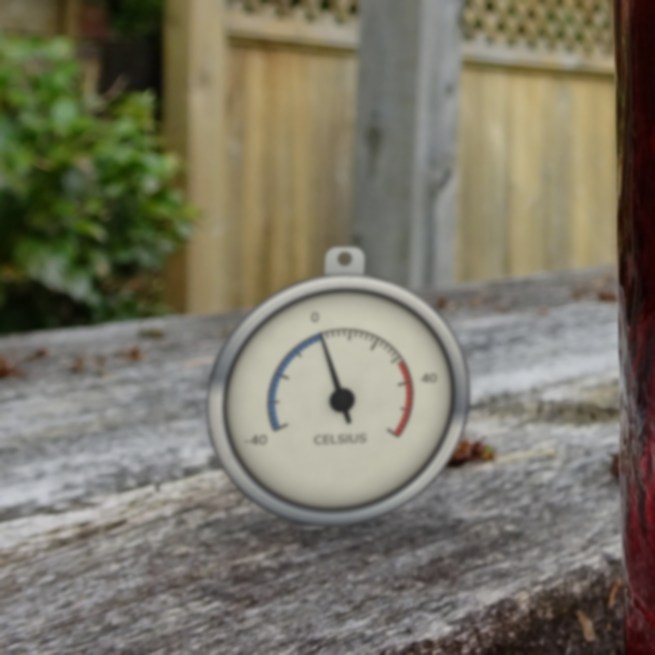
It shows 0 °C
